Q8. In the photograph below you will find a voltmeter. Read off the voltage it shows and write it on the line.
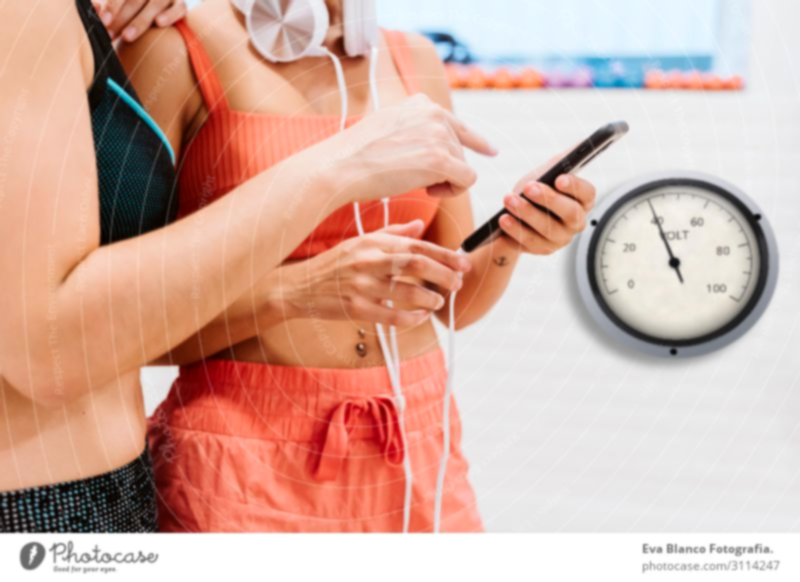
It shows 40 V
